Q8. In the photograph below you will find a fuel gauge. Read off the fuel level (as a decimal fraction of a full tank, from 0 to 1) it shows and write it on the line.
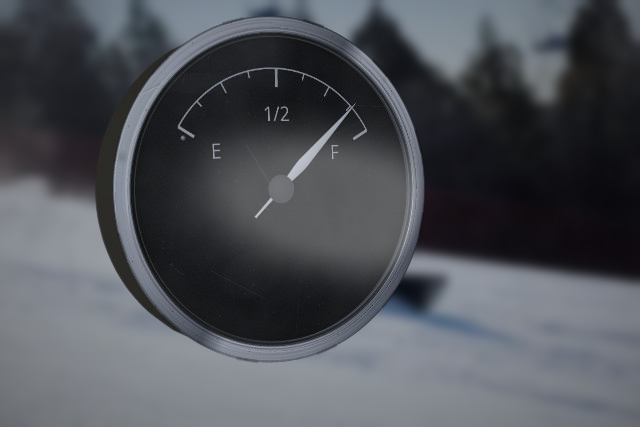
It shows 0.875
